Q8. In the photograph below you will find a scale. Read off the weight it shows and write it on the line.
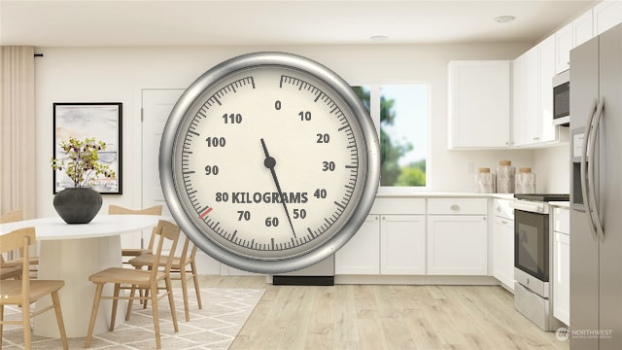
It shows 54 kg
